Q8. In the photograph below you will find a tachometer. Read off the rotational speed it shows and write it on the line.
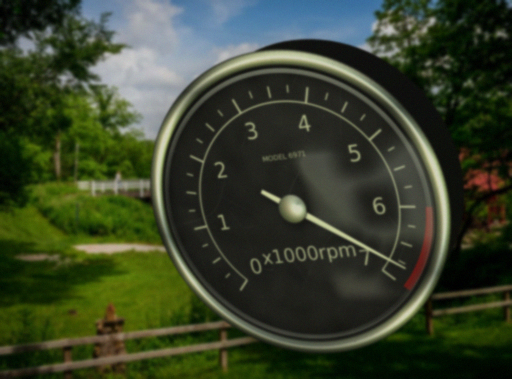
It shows 6750 rpm
